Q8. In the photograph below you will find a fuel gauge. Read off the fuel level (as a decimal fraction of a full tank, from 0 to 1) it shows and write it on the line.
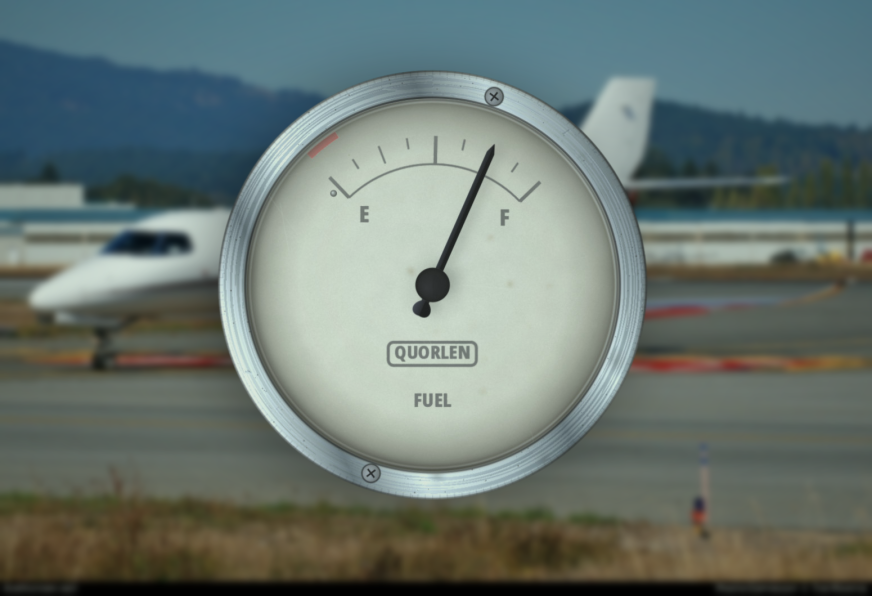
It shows 0.75
